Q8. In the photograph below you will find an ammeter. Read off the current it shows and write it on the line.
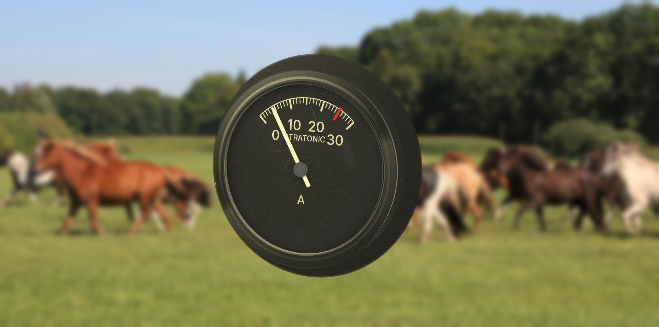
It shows 5 A
